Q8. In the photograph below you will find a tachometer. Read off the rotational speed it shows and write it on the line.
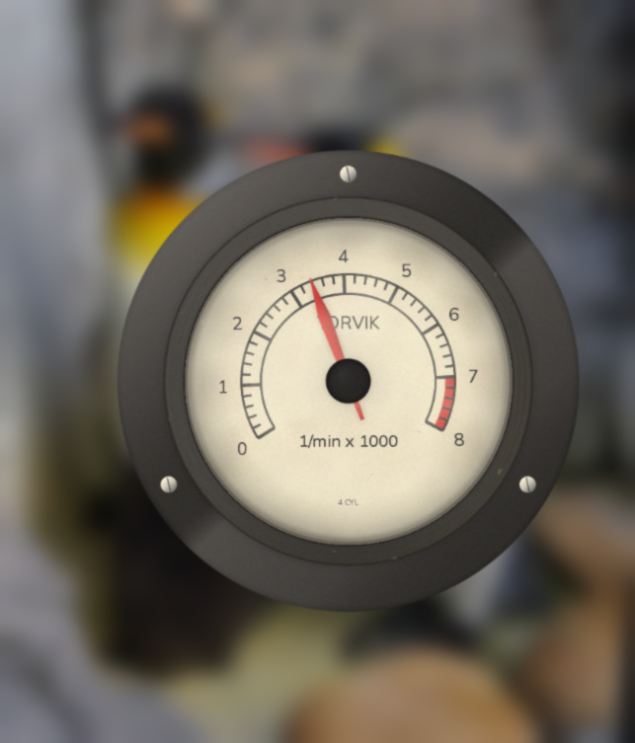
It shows 3400 rpm
